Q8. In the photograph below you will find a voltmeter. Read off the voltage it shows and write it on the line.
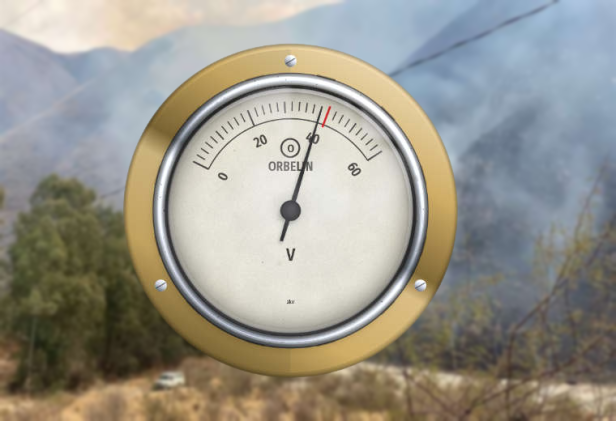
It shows 40 V
